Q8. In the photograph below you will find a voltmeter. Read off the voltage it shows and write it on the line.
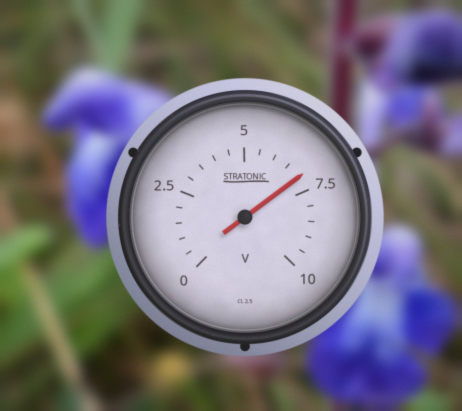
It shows 7 V
